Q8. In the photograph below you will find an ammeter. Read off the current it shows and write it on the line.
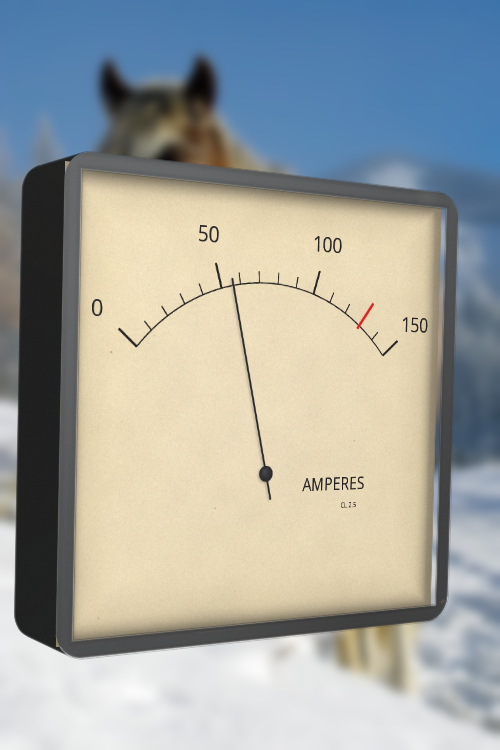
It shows 55 A
